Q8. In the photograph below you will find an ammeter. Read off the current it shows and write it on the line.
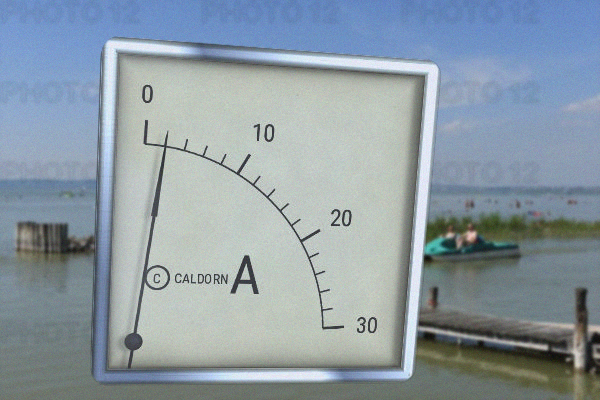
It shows 2 A
